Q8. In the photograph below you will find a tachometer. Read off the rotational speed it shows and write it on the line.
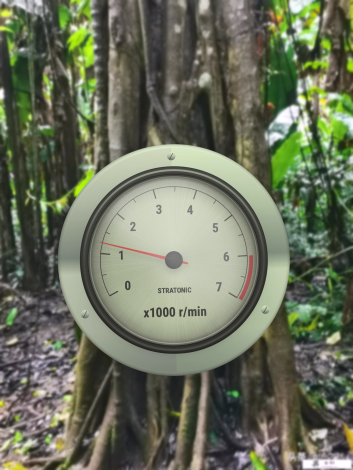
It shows 1250 rpm
